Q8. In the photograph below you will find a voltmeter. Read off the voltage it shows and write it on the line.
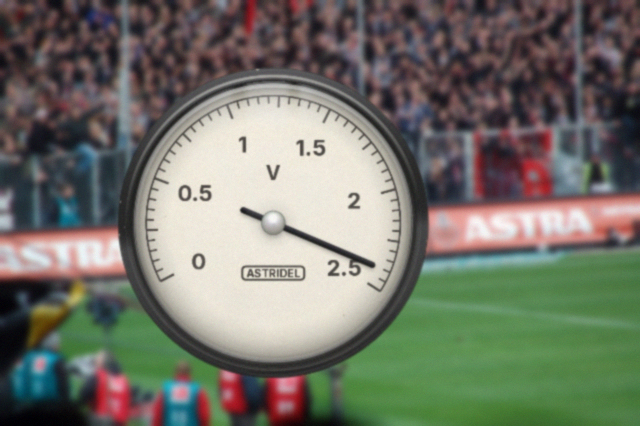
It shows 2.4 V
